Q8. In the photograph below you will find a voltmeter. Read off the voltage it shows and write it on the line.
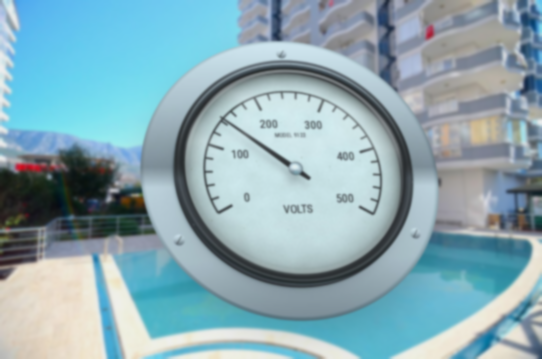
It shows 140 V
